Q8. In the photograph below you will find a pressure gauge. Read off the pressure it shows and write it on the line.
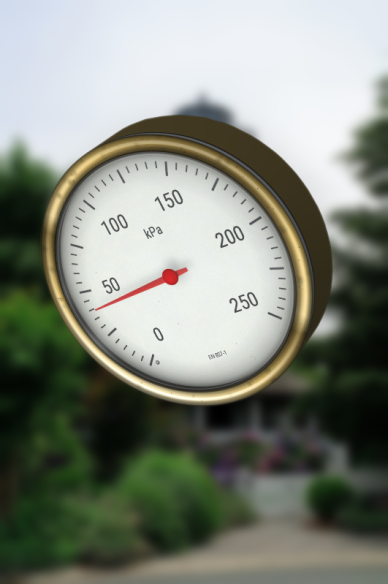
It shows 40 kPa
